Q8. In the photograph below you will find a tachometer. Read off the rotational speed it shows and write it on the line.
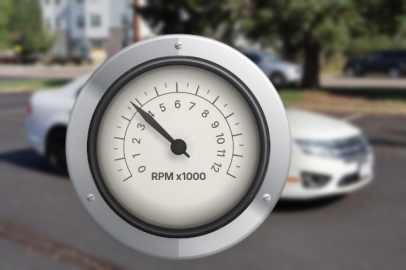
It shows 3750 rpm
